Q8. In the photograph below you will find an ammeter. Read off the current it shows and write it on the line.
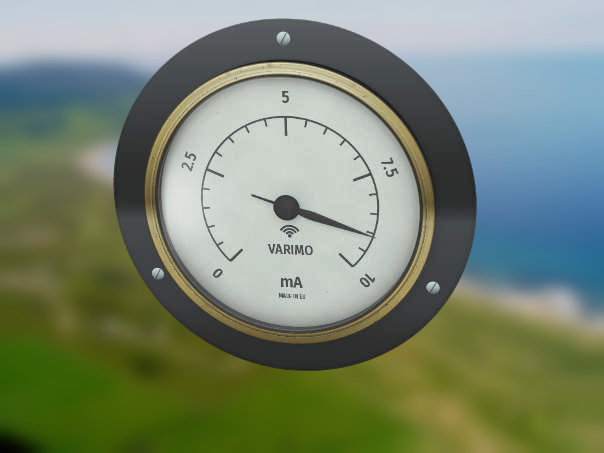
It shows 9 mA
